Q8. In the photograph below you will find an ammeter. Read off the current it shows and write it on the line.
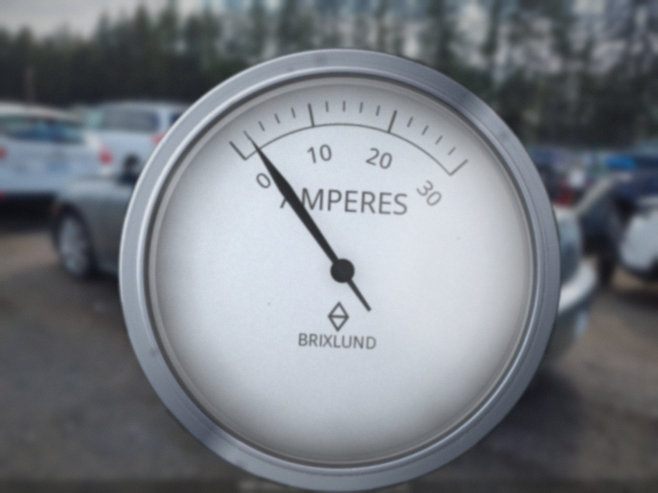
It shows 2 A
